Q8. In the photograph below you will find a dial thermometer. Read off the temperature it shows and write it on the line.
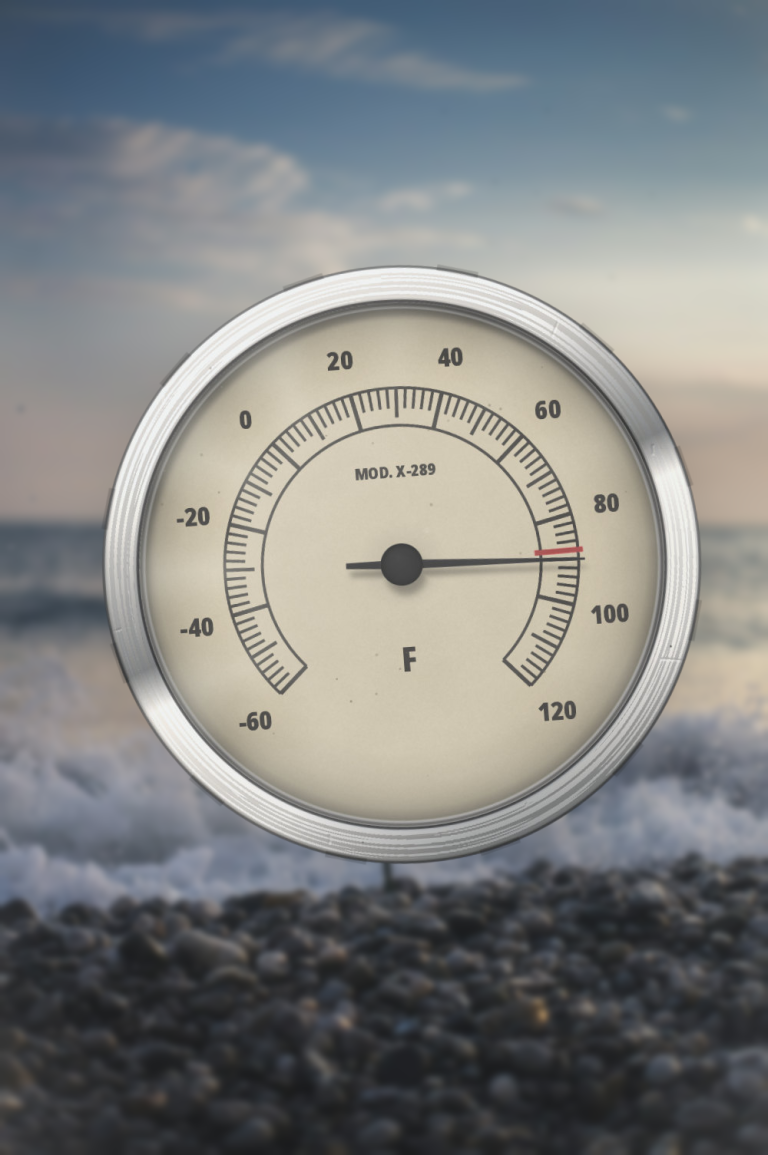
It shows 90 °F
